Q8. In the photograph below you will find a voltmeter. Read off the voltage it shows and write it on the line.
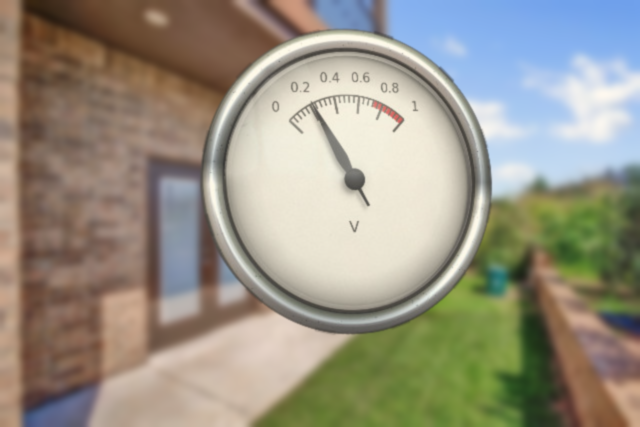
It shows 0.2 V
